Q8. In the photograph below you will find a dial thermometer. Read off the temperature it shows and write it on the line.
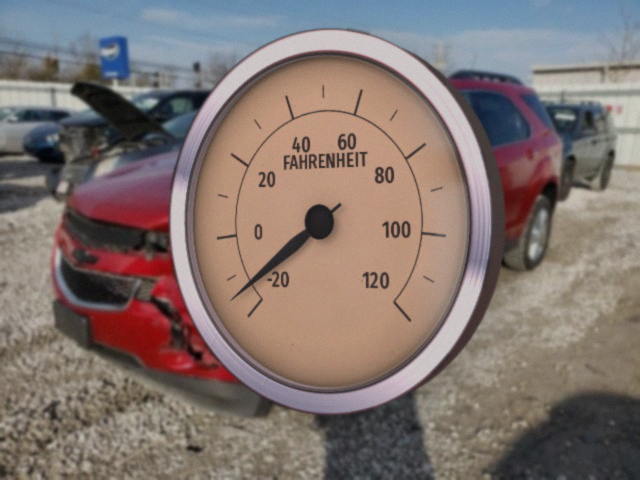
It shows -15 °F
